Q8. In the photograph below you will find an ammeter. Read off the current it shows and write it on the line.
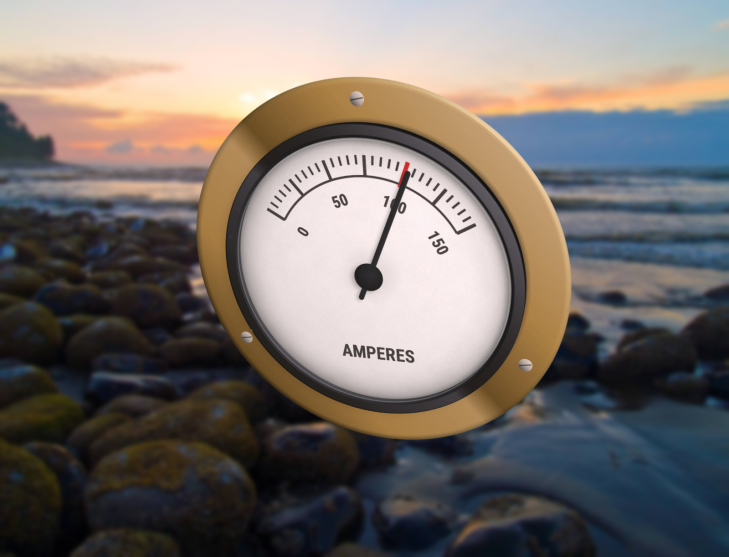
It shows 102.5 A
